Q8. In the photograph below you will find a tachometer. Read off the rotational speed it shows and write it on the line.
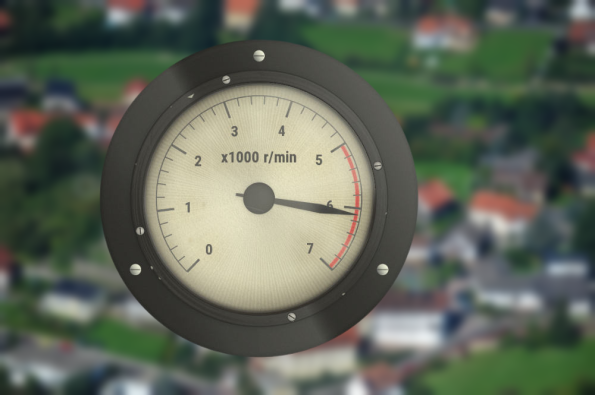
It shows 6100 rpm
